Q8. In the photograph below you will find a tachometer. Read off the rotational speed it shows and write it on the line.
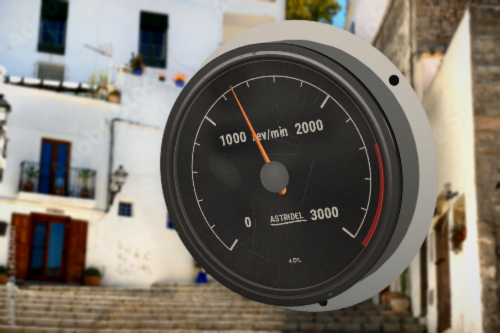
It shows 1300 rpm
